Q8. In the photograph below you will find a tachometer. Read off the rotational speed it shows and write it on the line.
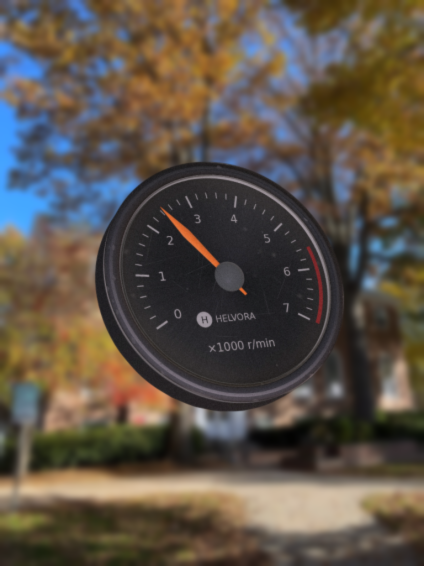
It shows 2400 rpm
